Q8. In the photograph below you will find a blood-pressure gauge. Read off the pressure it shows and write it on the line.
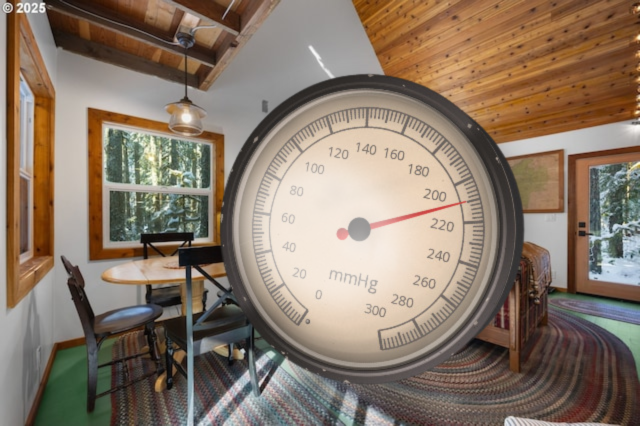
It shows 210 mmHg
